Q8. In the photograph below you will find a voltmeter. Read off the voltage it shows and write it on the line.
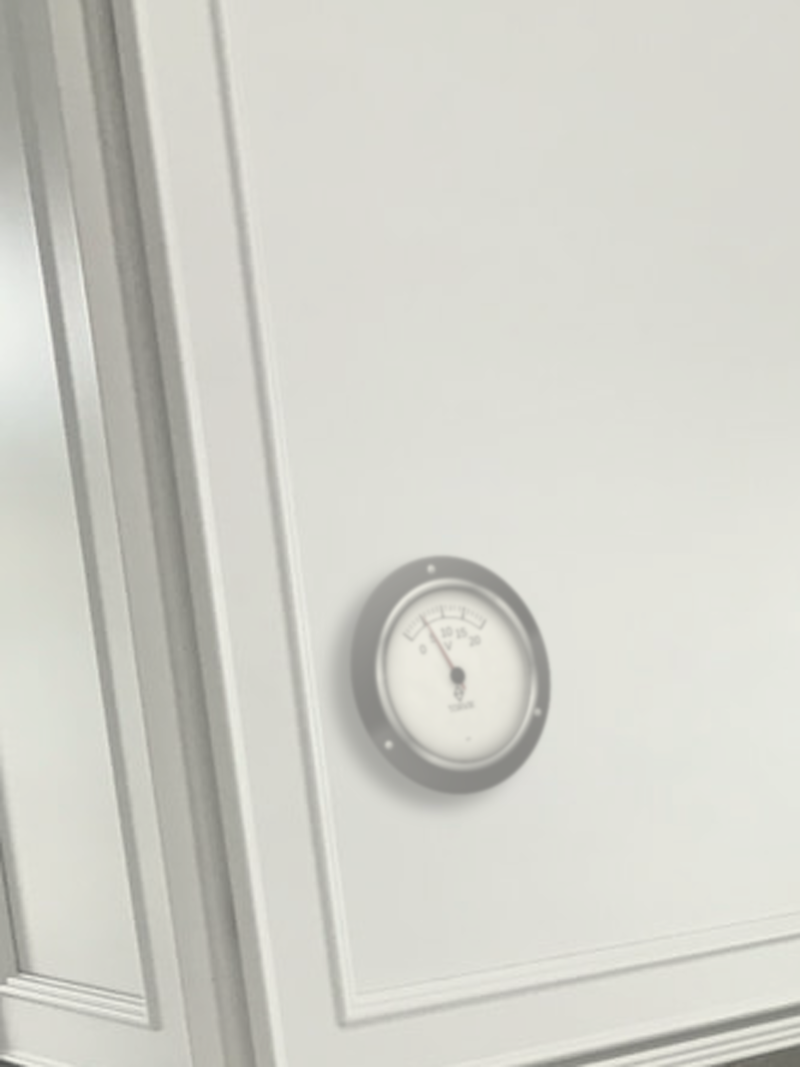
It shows 5 V
